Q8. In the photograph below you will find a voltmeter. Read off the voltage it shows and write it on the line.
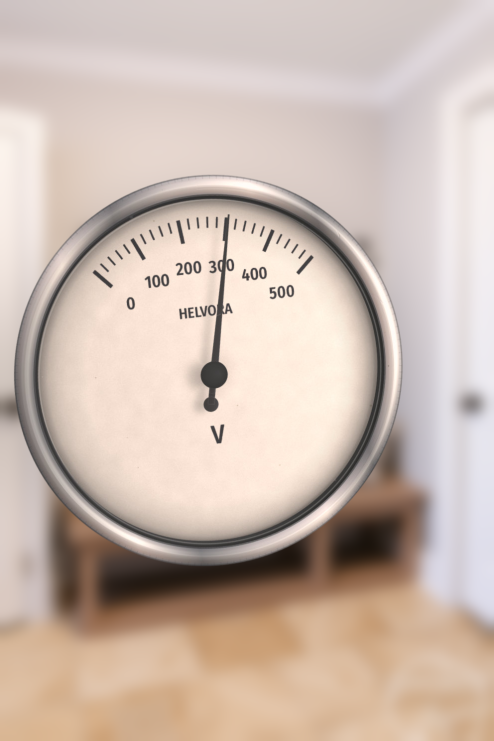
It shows 300 V
